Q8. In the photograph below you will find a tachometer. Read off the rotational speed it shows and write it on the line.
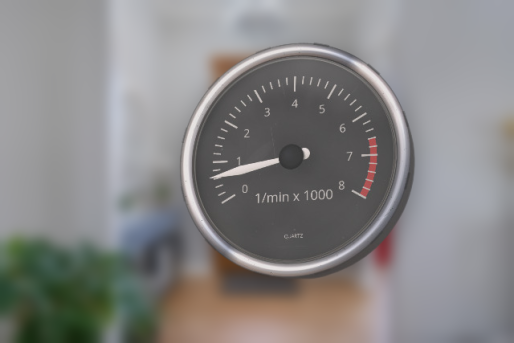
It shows 600 rpm
